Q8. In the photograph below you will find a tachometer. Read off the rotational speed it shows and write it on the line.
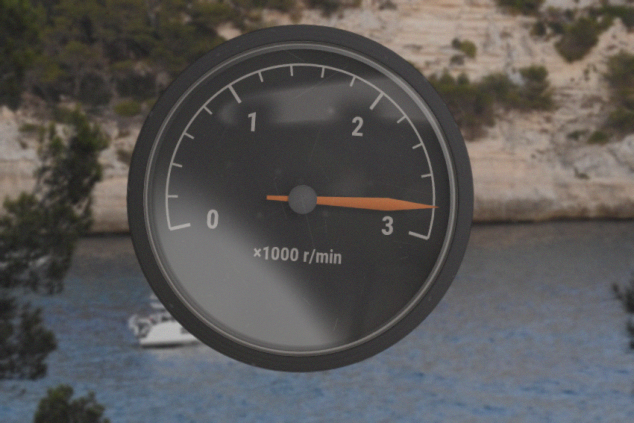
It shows 2800 rpm
